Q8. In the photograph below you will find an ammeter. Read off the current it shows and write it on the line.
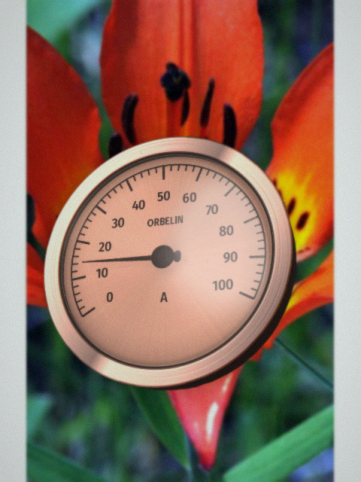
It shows 14 A
